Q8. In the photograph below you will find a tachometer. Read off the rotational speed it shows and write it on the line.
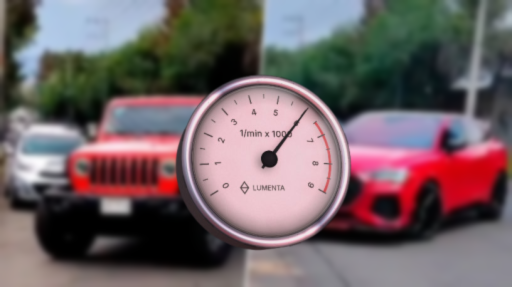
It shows 6000 rpm
